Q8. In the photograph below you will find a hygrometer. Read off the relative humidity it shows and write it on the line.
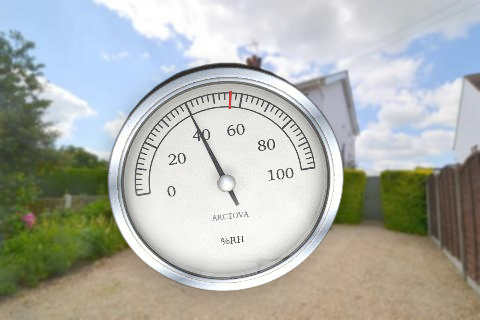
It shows 40 %
